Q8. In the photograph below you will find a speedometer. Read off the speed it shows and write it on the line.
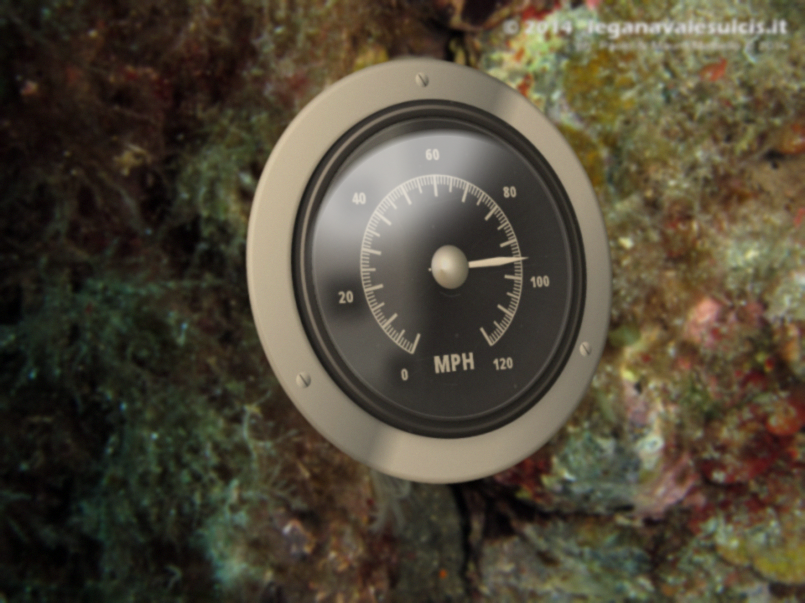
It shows 95 mph
